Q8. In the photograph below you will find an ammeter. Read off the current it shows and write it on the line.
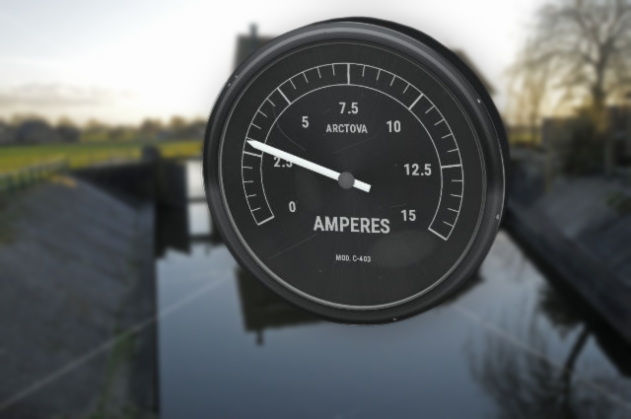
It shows 3 A
